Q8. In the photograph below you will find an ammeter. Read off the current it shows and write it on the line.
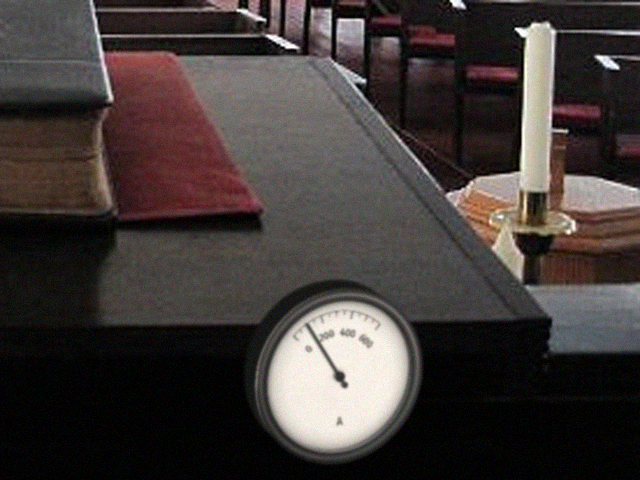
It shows 100 A
